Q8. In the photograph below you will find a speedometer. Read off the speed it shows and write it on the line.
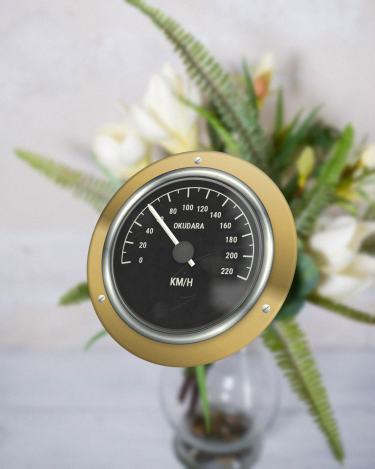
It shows 60 km/h
